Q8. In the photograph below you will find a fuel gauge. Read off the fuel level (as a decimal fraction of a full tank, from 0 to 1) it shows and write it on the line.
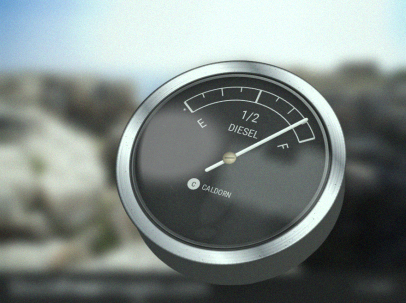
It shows 0.875
